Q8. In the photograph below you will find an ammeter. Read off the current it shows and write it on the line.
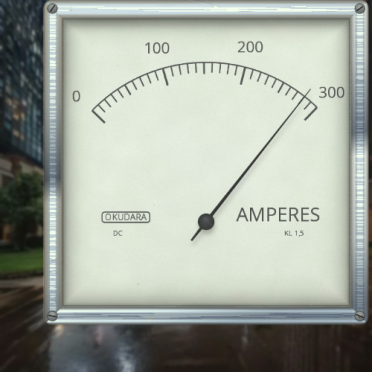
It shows 280 A
